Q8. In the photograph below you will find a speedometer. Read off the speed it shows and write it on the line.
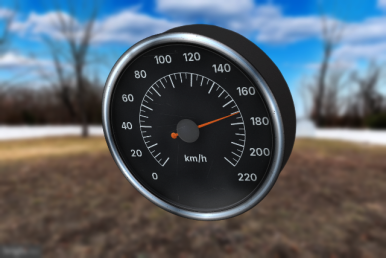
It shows 170 km/h
